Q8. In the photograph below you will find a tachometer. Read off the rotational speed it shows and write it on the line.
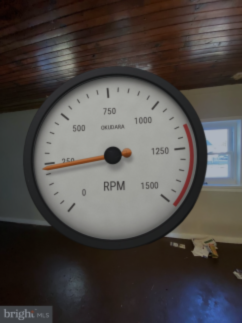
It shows 225 rpm
